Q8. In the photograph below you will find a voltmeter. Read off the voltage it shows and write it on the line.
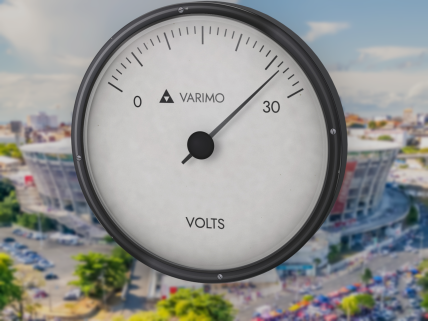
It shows 26.5 V
